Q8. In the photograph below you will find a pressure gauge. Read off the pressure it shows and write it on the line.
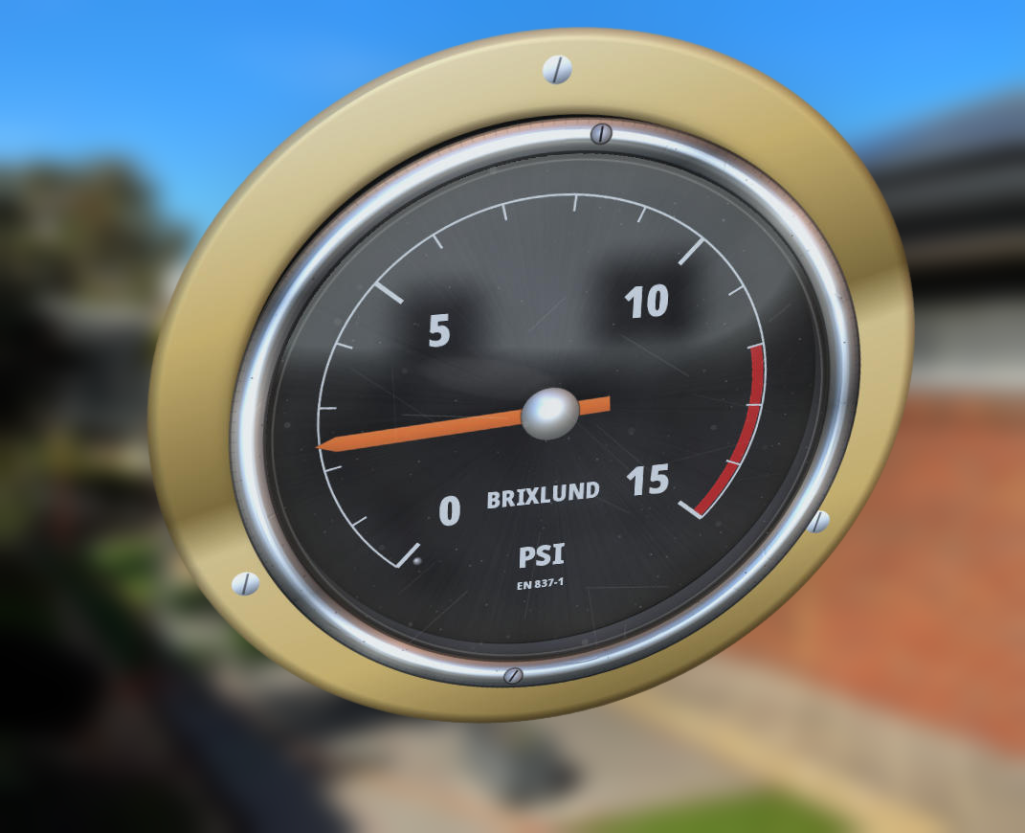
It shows 2.5 psi
